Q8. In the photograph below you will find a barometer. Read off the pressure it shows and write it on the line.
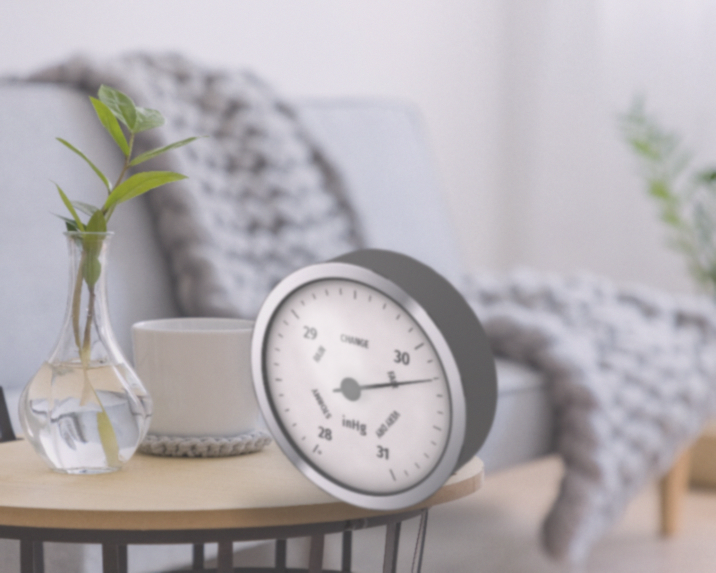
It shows 30.2 inHg
